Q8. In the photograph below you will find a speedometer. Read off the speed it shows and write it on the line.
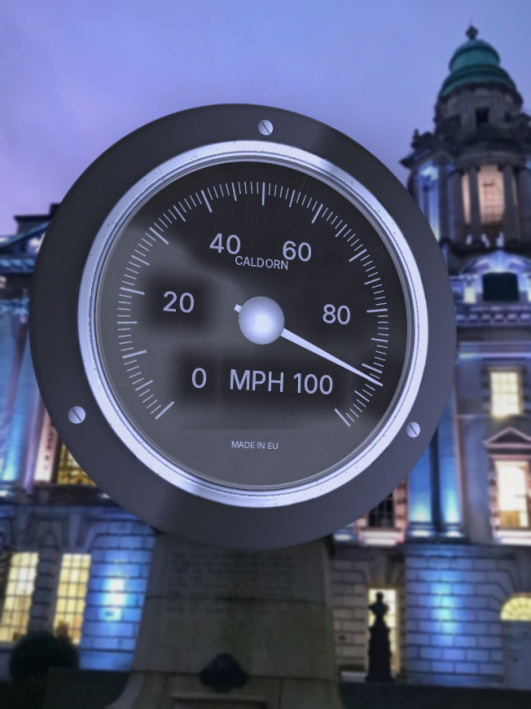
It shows 92 mph
